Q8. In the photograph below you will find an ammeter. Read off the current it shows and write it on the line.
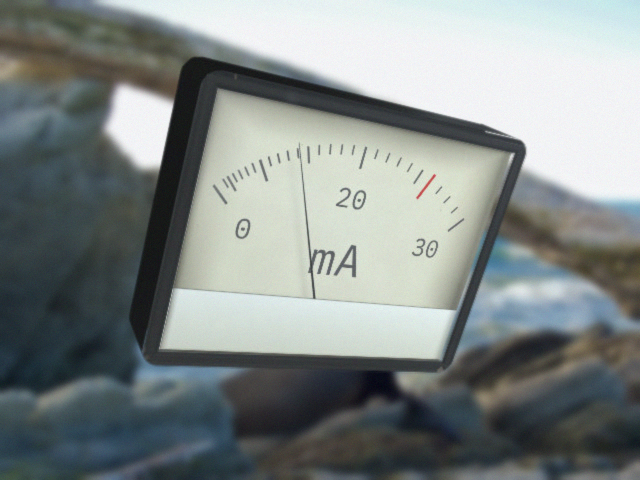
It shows 14 mA
